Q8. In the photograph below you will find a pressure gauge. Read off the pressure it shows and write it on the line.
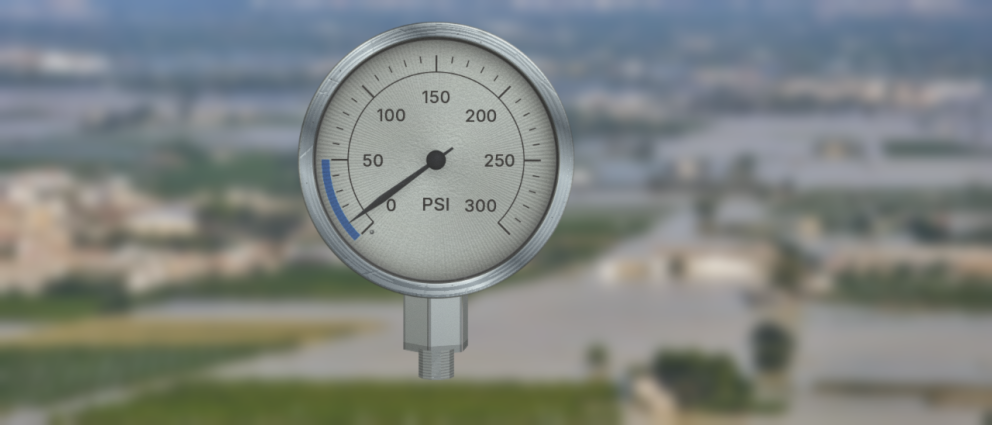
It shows 10 psi
